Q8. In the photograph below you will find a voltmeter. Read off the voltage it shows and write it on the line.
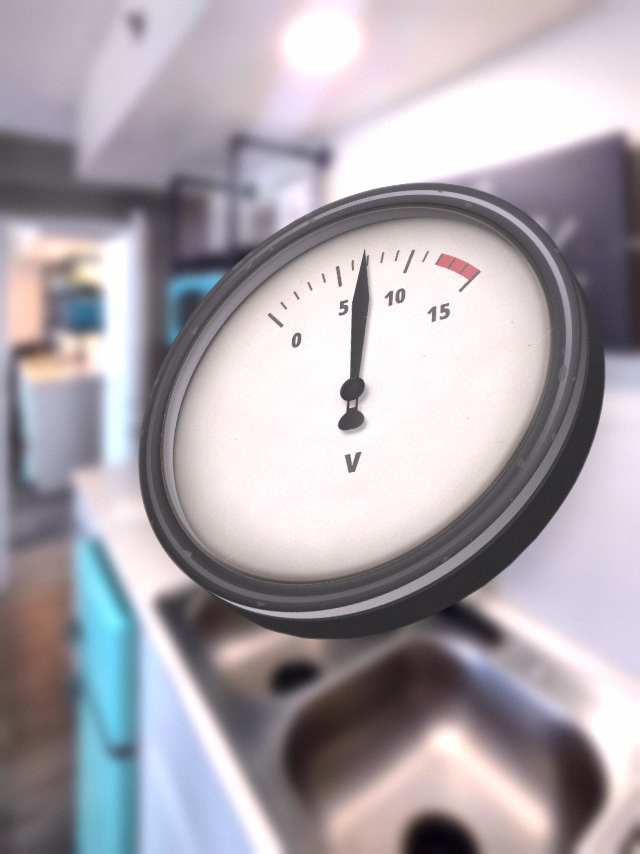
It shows 7 V
